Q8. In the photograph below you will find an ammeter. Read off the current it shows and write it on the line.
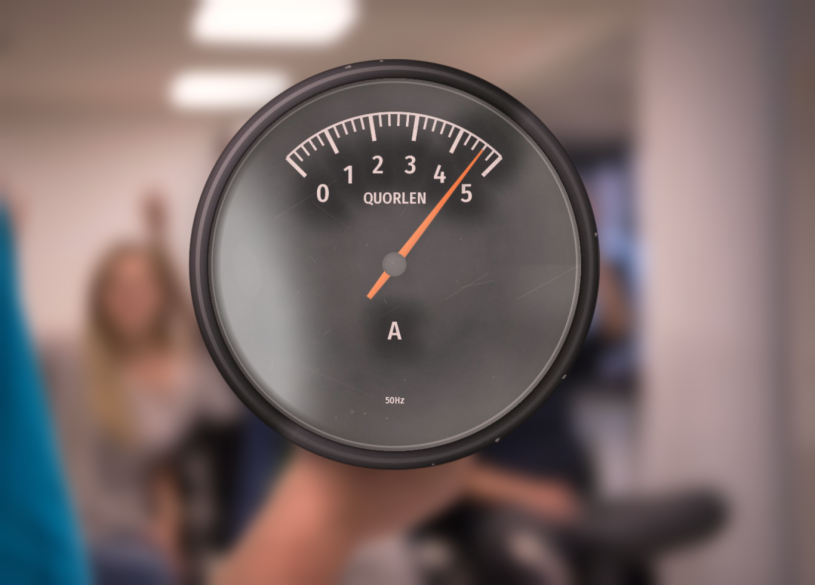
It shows 4.6 A
